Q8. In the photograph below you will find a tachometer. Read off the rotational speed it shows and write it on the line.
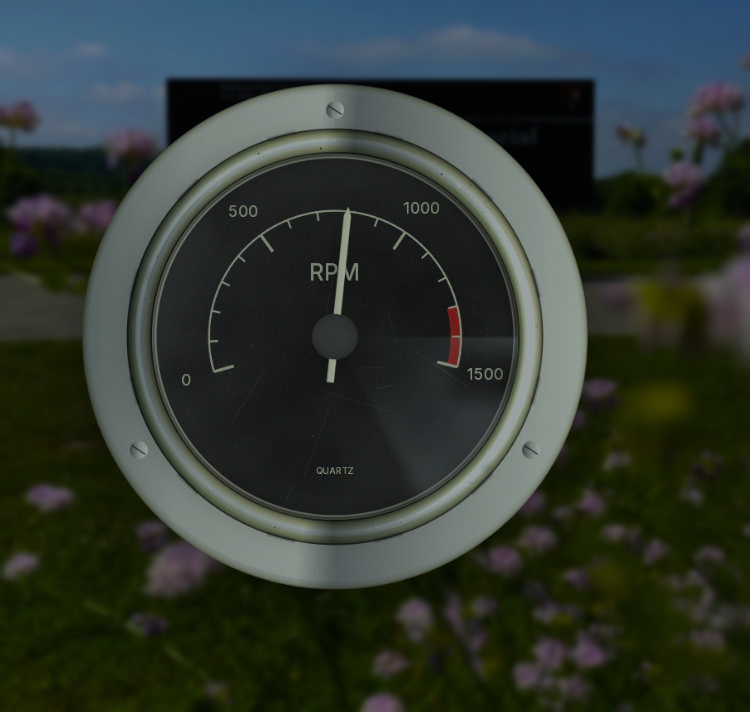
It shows 800 rpm
